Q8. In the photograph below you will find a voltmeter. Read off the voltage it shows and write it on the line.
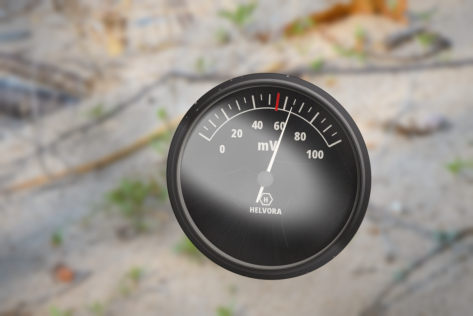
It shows 65 mV
